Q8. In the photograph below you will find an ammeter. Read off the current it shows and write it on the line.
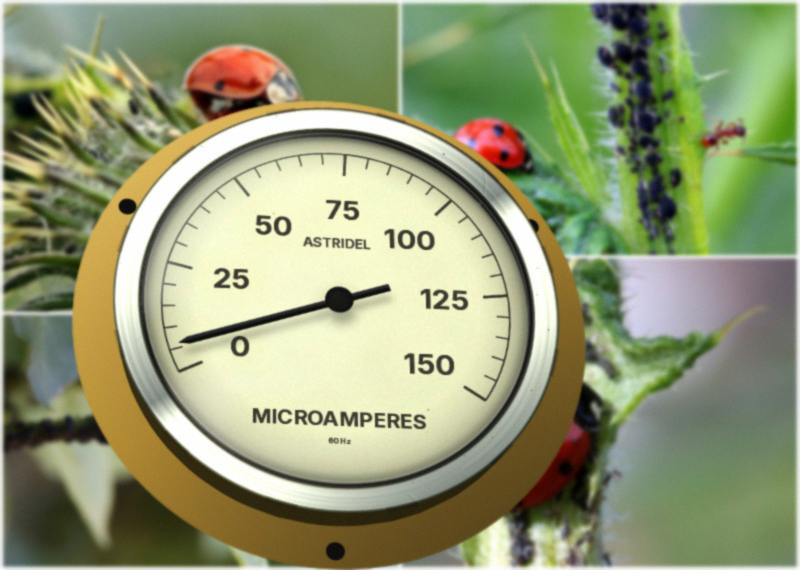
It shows 5 µA
